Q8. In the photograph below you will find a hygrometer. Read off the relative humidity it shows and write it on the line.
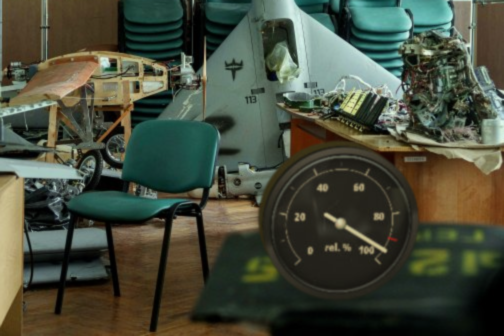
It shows 95 %
